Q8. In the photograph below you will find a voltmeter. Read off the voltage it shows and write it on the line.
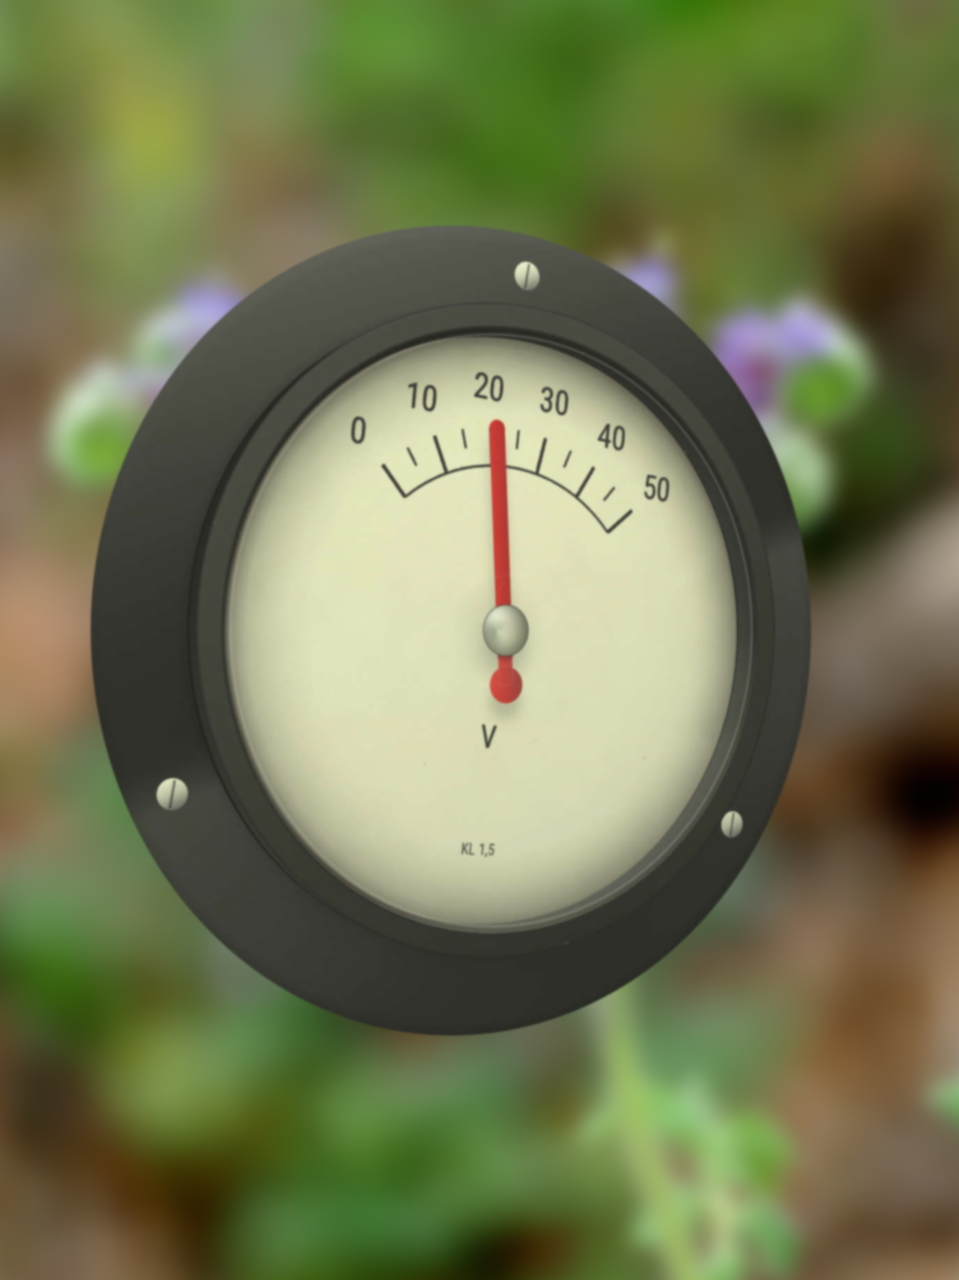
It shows 20 V
